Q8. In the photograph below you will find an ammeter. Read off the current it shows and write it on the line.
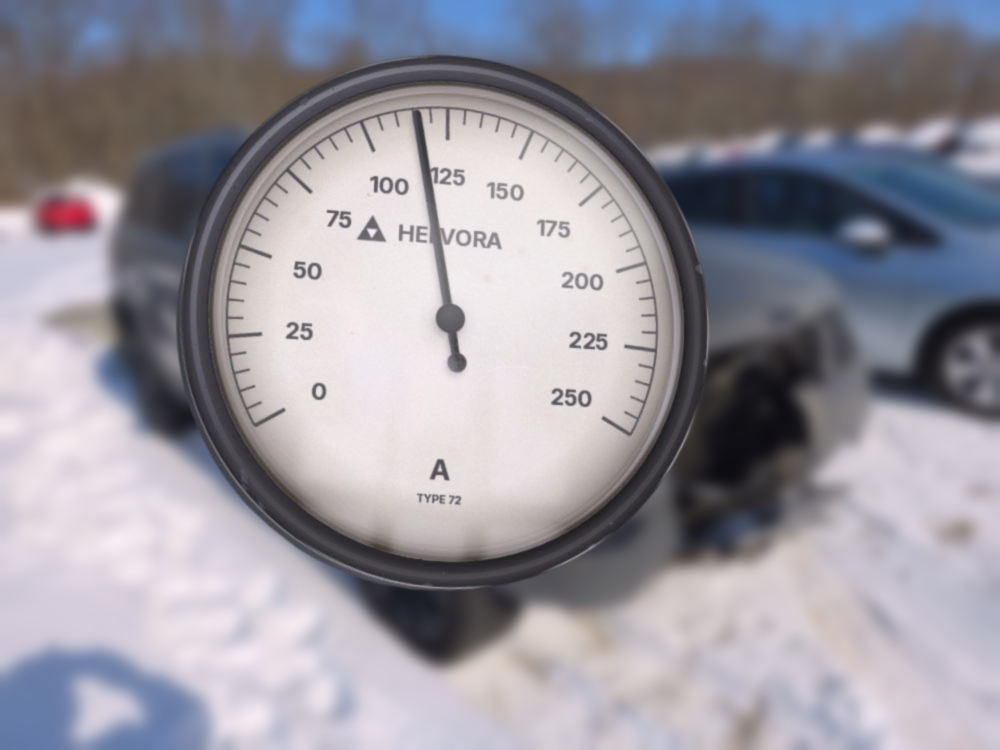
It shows 115 A
